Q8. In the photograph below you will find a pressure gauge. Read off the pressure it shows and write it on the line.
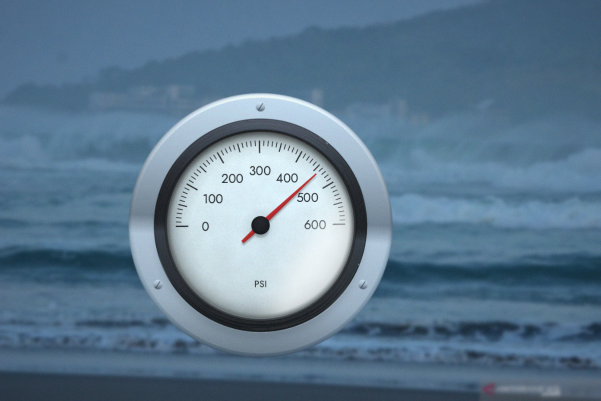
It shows 460 psi
